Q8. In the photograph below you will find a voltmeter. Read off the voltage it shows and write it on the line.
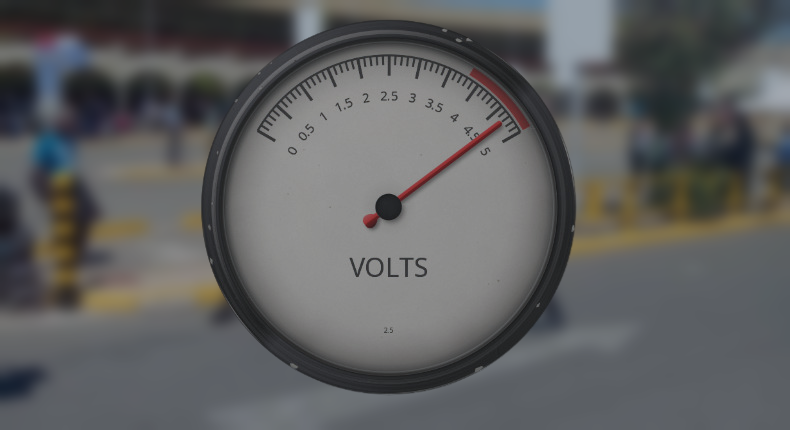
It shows 4.7 V
